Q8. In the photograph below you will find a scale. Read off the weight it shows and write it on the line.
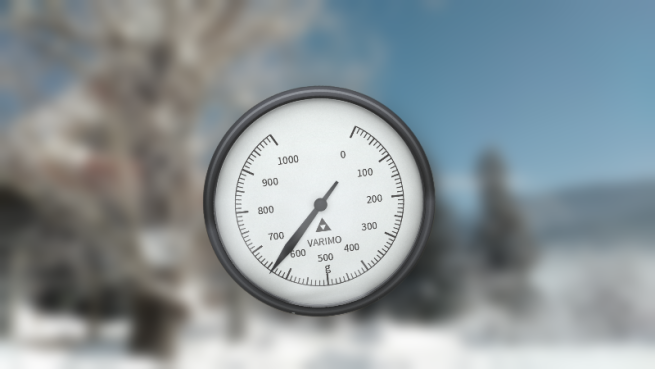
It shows 640 g
